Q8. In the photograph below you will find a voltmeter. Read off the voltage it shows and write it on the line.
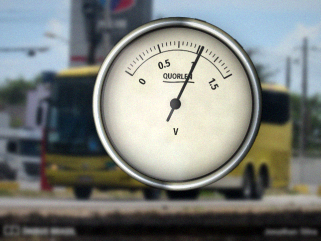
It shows 1.05 V
